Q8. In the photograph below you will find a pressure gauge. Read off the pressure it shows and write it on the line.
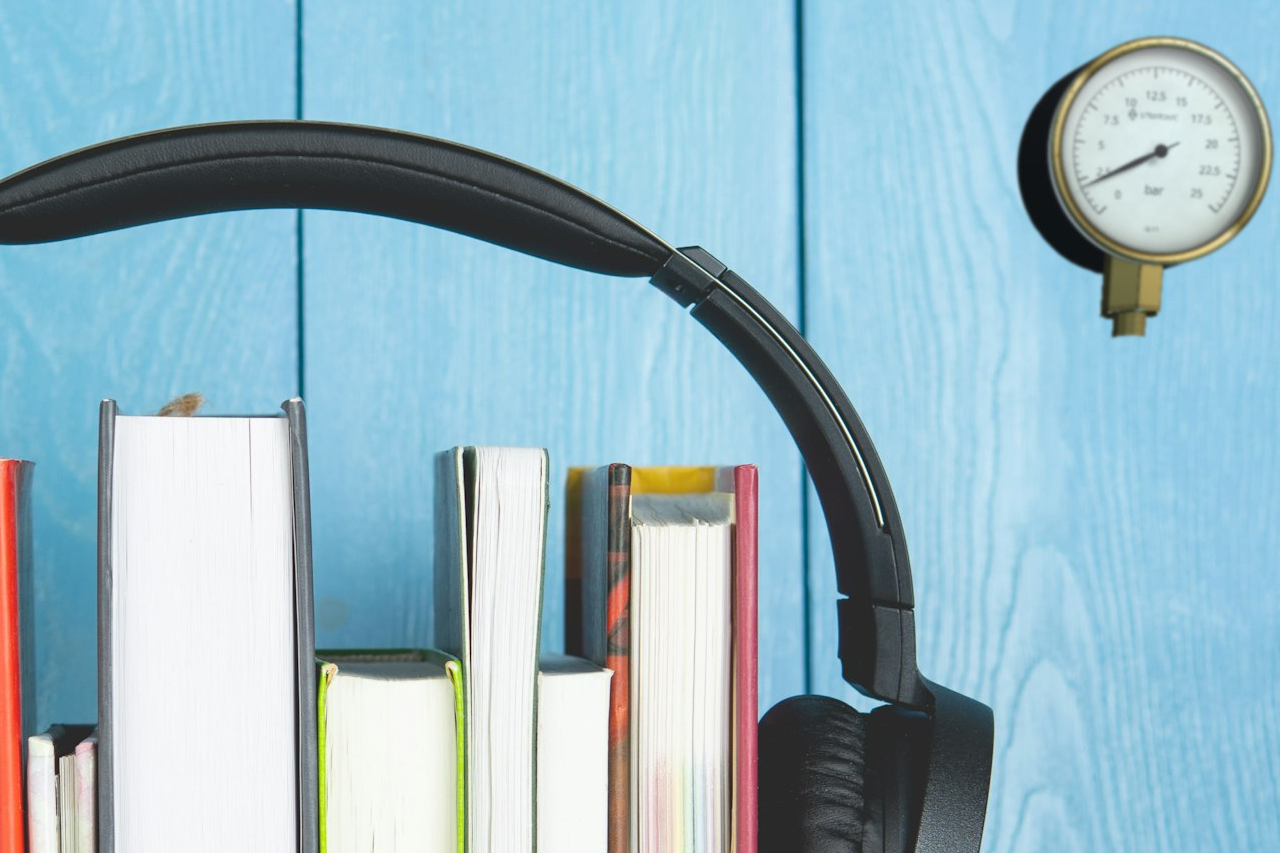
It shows 2 bar
